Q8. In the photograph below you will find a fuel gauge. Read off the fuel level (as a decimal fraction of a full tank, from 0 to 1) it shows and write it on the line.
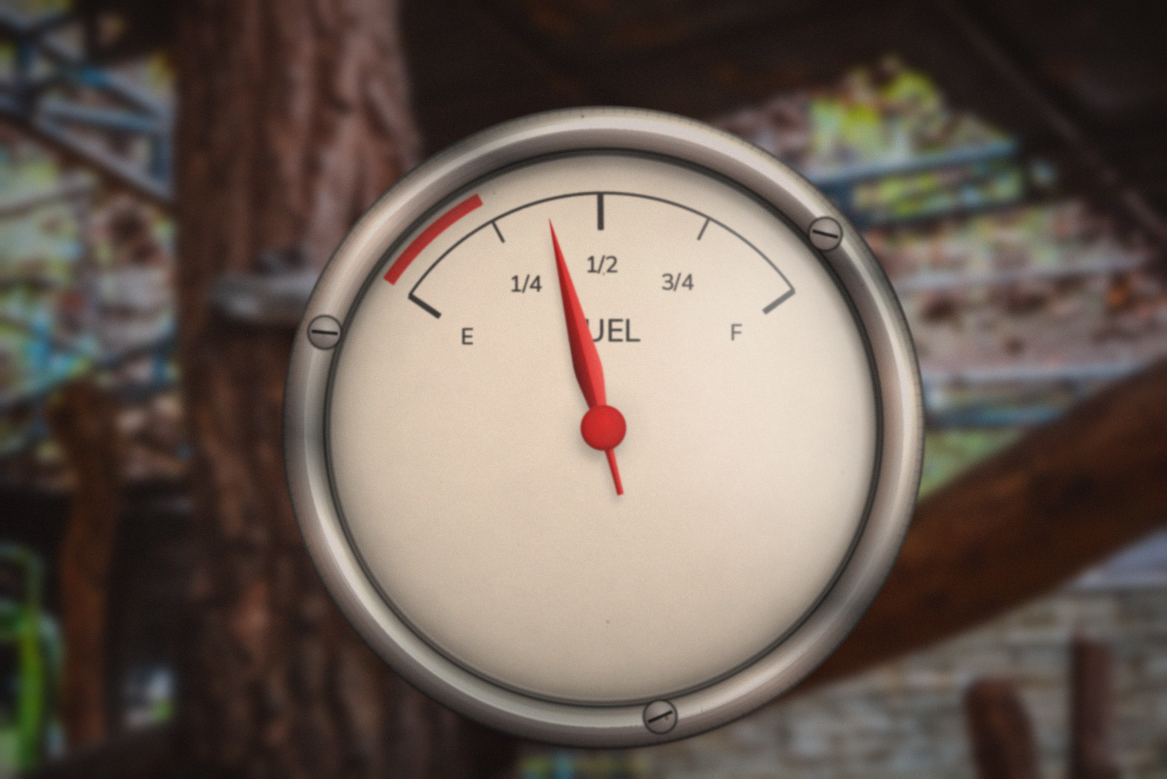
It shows 0.375
